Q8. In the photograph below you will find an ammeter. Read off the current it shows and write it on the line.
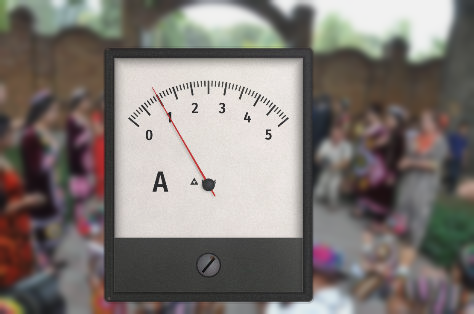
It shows 1 A
